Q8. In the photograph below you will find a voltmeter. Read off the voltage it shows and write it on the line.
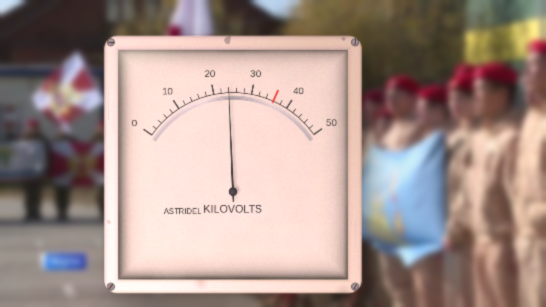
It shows 24 kV
